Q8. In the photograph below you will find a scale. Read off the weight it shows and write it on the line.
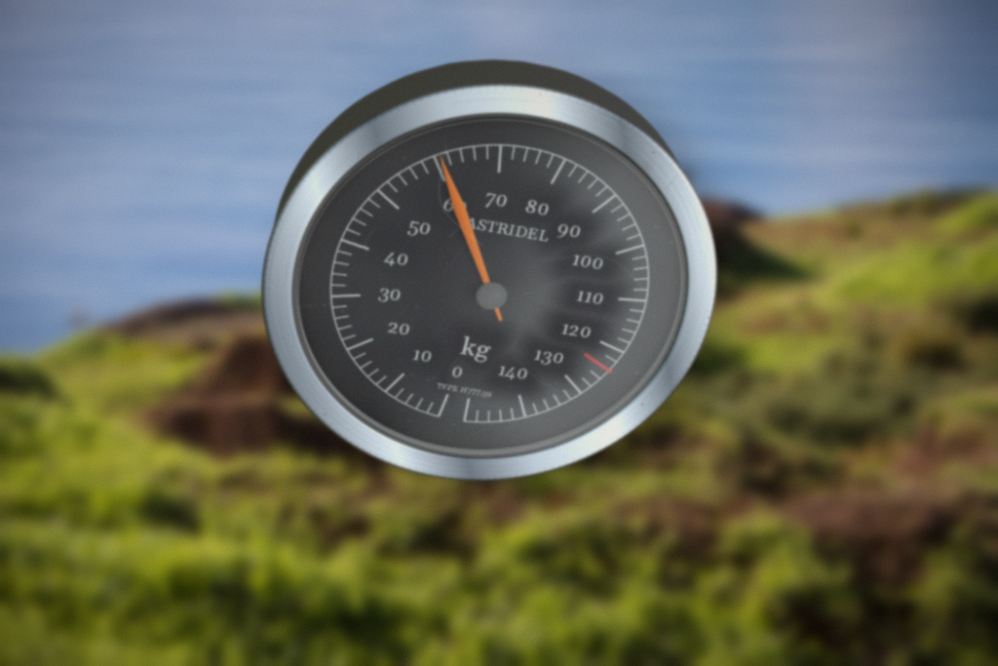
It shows 61 kg
